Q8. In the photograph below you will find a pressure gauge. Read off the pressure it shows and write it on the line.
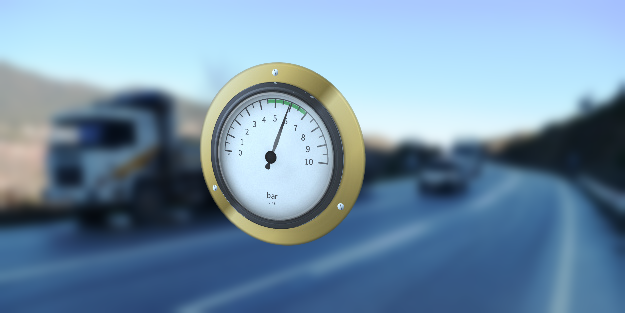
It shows 6 bar
